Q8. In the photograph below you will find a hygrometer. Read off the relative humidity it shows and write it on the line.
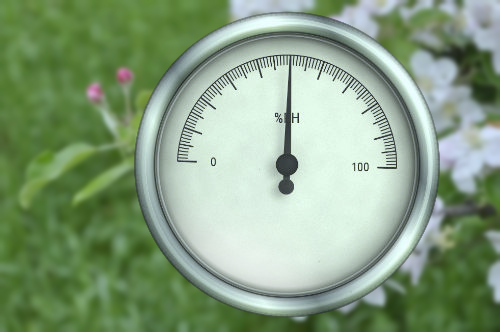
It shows 50 %
